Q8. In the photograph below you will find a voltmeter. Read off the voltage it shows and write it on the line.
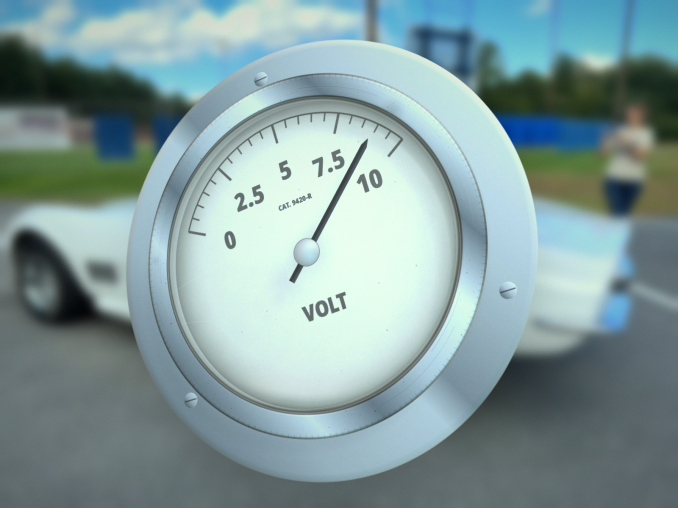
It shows 9 V
